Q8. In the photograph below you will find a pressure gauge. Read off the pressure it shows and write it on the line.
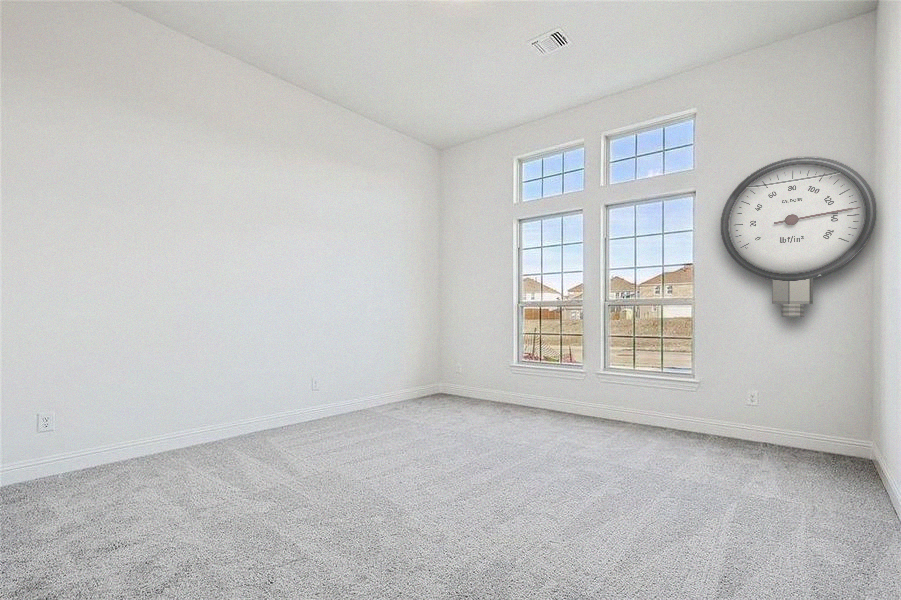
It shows 135 psi
